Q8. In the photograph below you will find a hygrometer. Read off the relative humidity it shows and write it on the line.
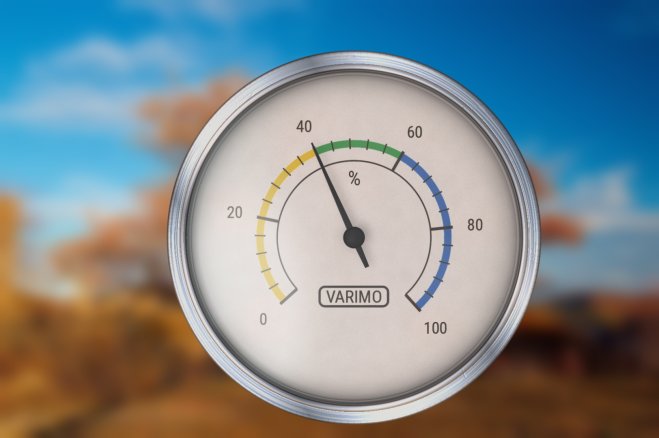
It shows 40 %
